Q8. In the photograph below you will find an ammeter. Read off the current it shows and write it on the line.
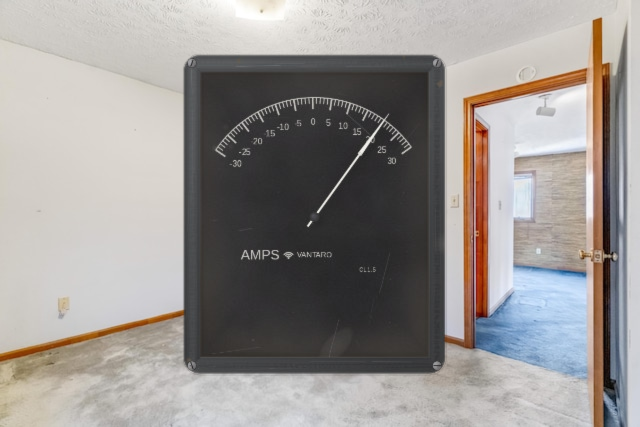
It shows 20 A
